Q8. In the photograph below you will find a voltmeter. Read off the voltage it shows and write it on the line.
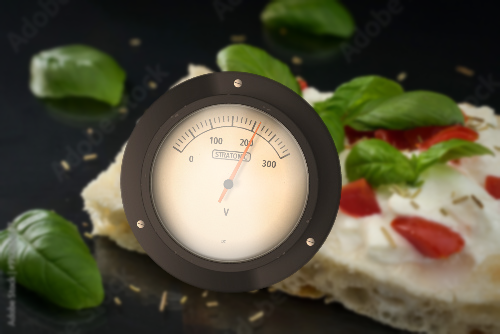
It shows 210 V
